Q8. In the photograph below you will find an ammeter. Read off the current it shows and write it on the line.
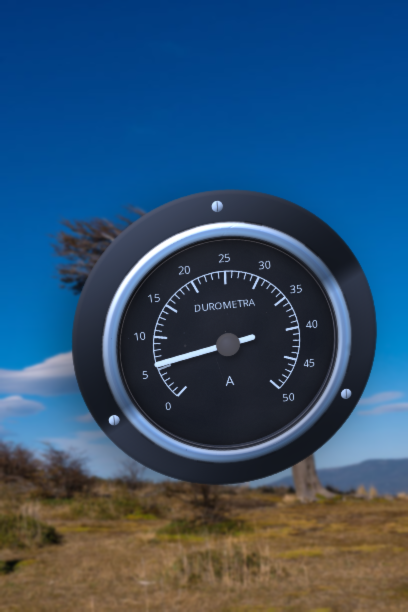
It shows 6 A
